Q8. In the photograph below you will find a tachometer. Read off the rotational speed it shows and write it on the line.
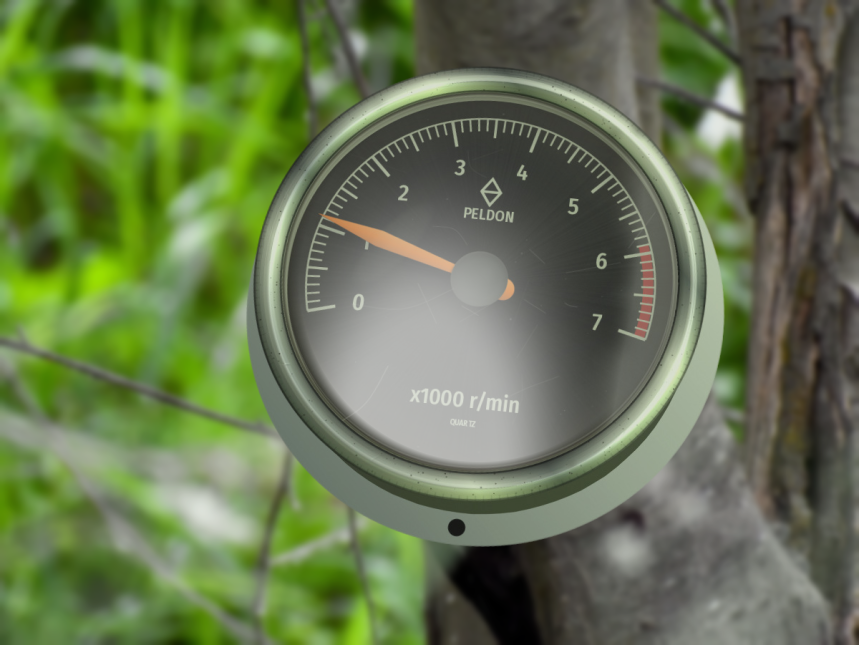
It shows 1100 rpm
